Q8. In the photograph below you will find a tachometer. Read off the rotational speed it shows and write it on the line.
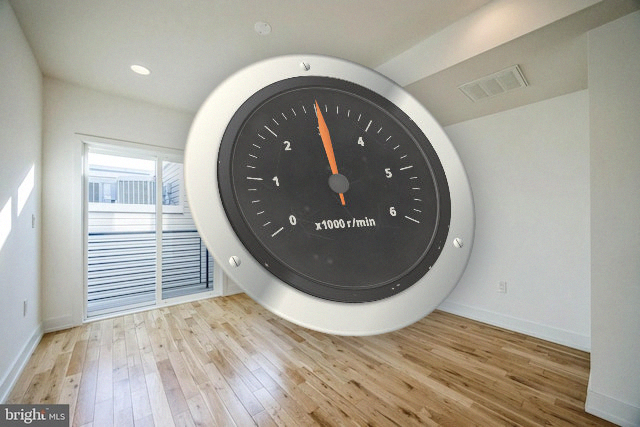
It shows 3000 rpm
